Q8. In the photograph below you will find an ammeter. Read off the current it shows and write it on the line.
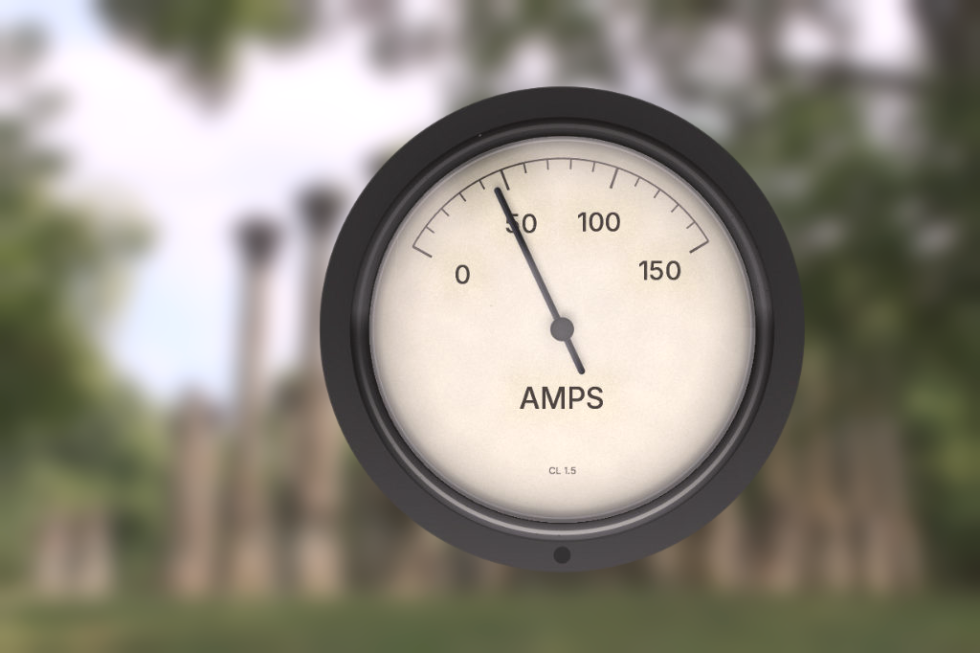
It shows 45 A
